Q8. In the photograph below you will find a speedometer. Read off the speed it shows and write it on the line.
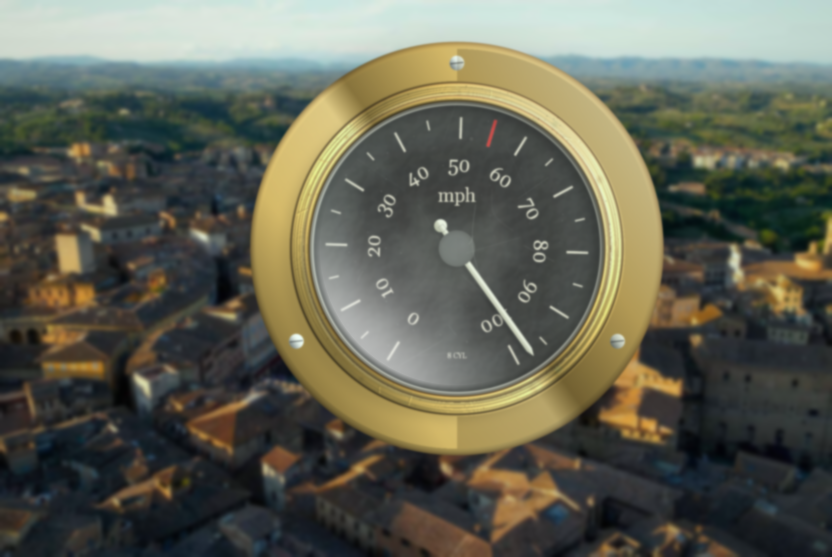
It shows 97.5 mph
